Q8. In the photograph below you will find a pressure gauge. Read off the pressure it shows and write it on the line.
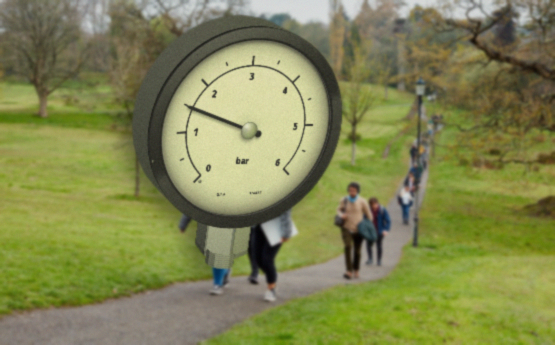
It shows 1.5 bar
